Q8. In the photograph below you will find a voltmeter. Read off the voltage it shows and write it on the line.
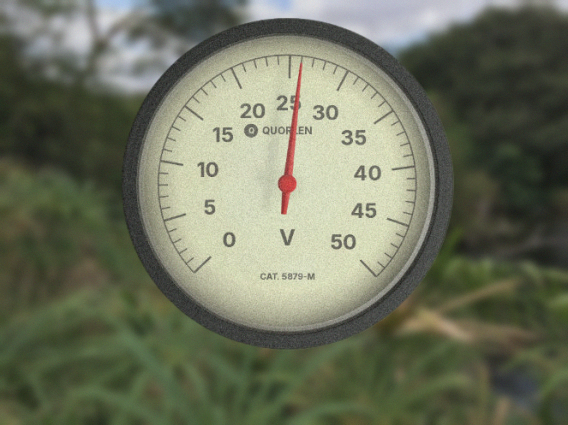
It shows 26 V
